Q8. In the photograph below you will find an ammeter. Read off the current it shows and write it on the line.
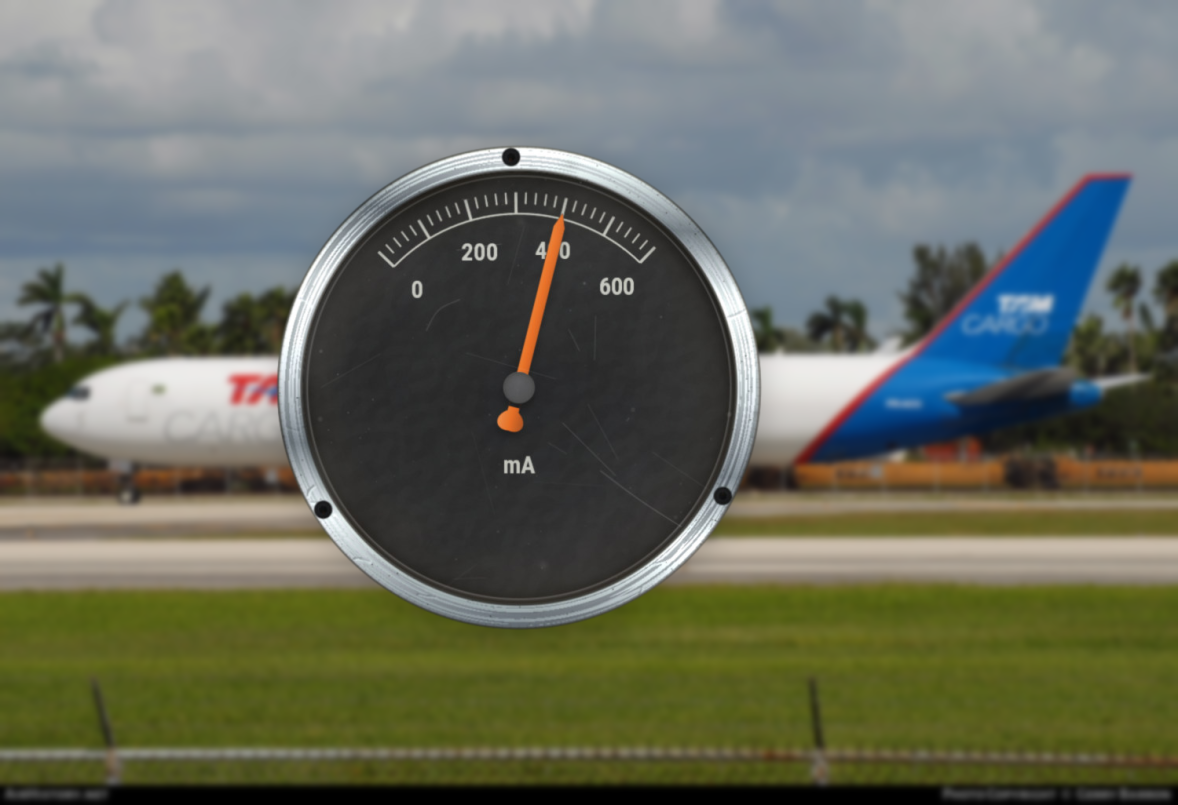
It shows 400 mA
